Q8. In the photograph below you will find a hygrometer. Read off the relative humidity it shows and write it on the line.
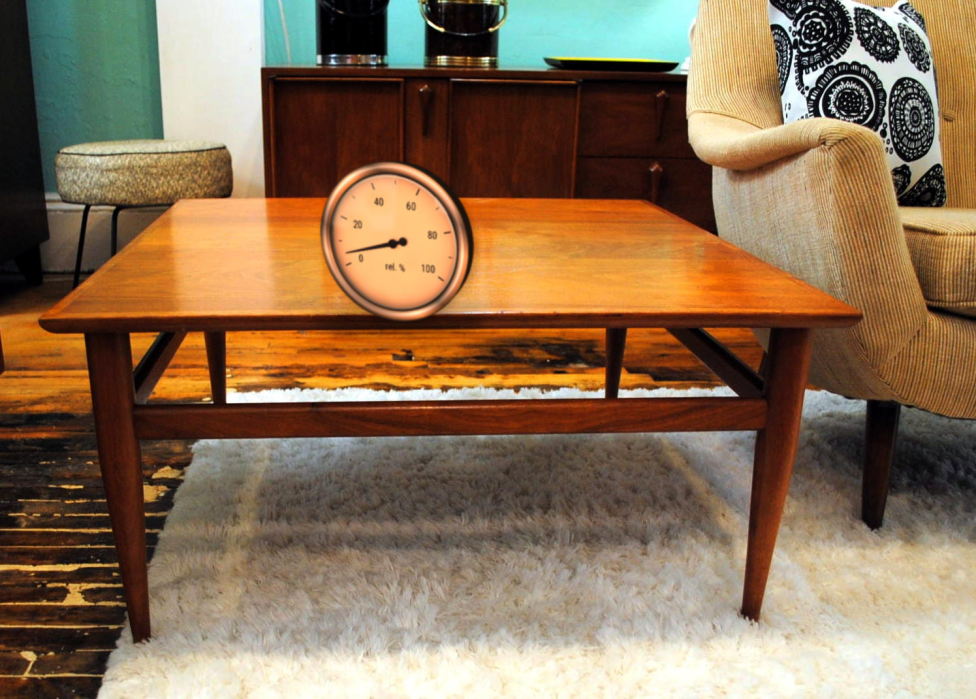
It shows 5 %
